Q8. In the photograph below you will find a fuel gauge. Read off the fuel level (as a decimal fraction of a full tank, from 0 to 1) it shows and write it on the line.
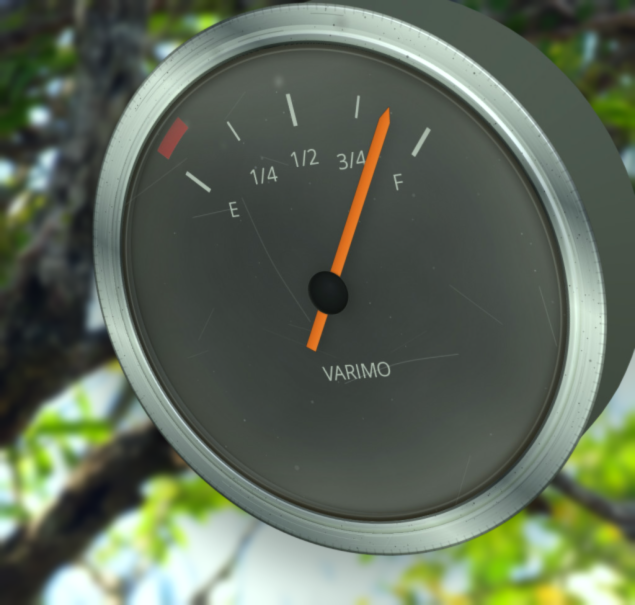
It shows 0.875
